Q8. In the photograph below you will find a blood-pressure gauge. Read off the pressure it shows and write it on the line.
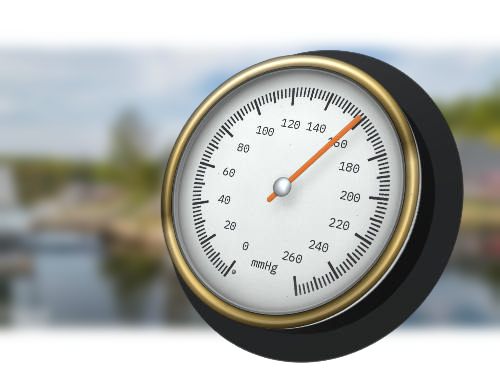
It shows 160 mmHg
